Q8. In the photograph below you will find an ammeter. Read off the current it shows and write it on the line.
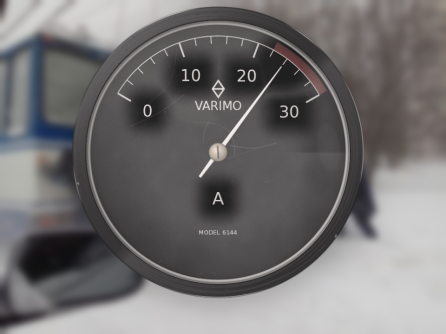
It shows 24 A
